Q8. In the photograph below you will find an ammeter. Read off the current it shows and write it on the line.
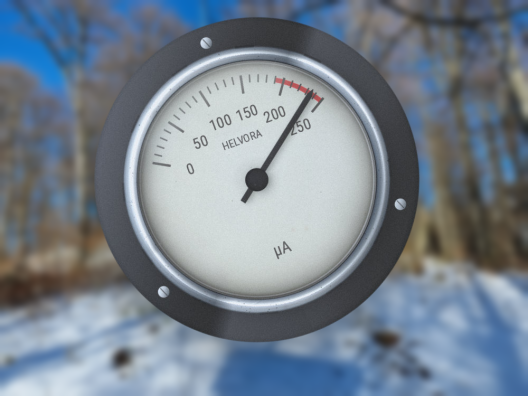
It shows 235 µA
